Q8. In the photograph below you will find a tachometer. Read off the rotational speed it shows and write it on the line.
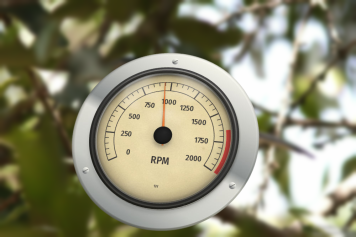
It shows 950 rpm
